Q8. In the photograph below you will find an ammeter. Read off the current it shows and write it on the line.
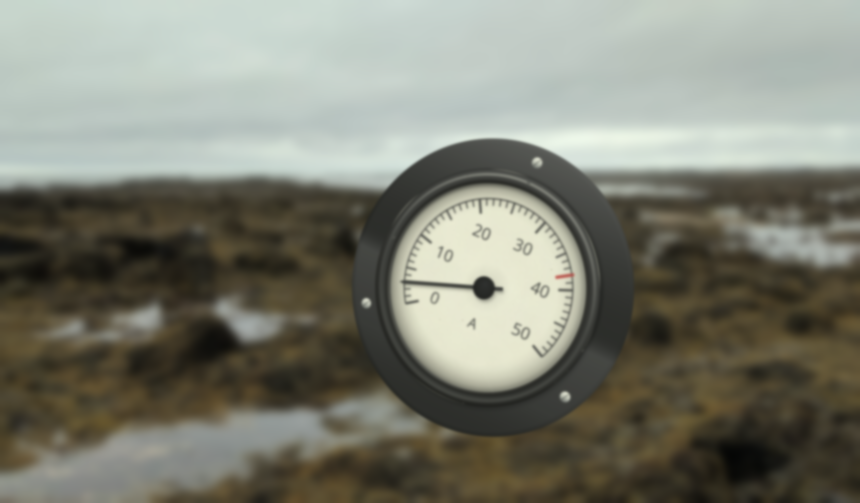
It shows 3 A
